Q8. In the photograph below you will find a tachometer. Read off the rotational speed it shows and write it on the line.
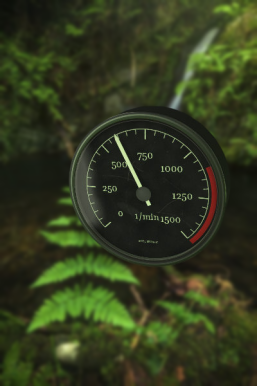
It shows 600 rpm
